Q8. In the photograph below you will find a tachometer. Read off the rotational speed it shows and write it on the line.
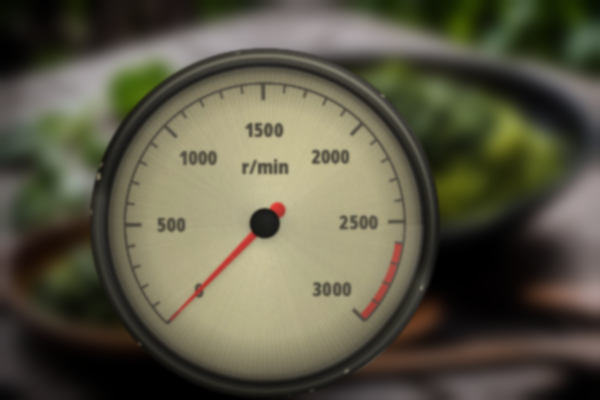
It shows 0 rpm
